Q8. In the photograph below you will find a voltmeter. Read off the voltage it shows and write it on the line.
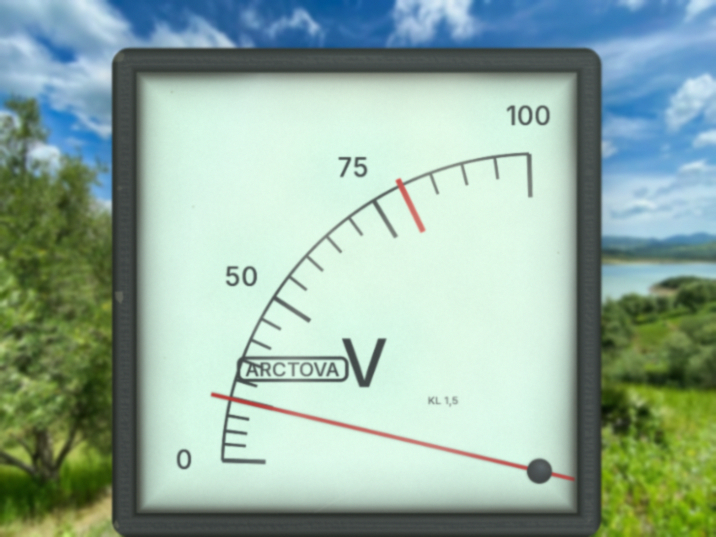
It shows 25 V
